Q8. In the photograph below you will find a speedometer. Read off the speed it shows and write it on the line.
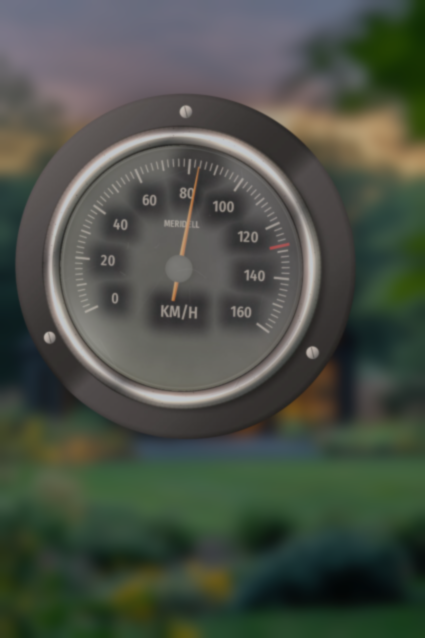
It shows 84 km/h
